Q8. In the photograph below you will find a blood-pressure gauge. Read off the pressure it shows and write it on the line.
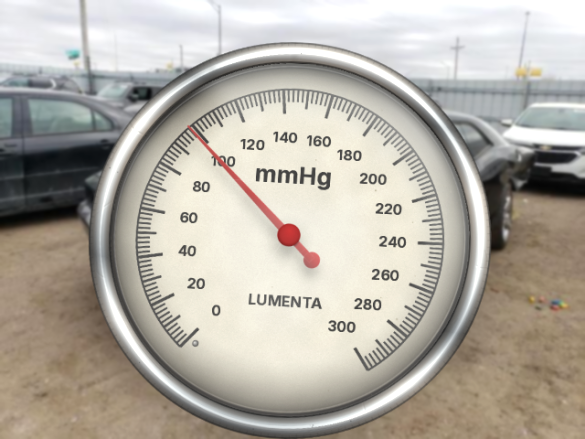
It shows 98 mmHg
